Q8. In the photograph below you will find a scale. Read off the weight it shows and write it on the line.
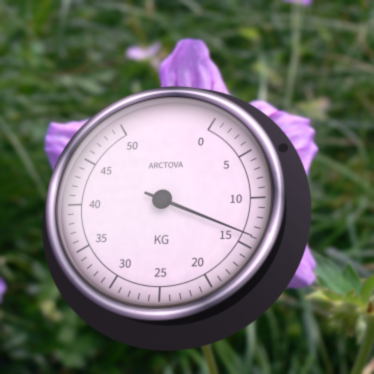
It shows 14 kg
